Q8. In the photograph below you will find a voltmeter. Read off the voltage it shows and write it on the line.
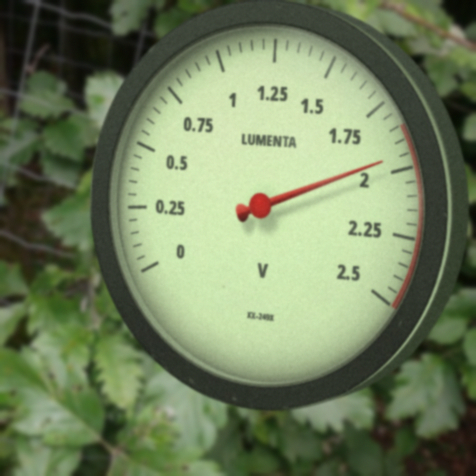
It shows 1.95 V
